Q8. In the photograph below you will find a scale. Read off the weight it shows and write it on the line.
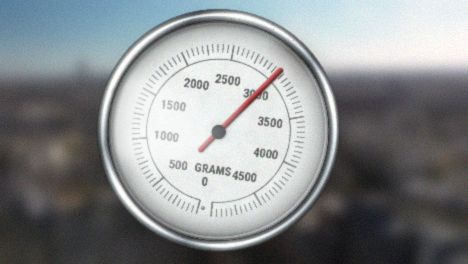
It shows 3000 g
